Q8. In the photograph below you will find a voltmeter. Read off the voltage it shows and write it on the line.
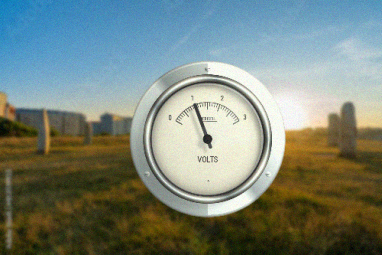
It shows 1 V
